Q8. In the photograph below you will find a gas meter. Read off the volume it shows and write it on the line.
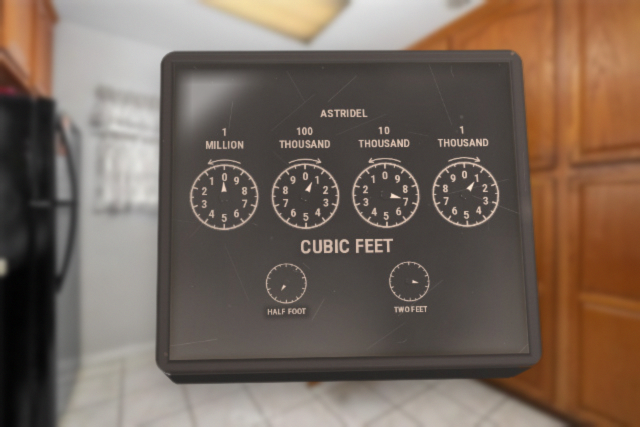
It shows 7100 ft³
